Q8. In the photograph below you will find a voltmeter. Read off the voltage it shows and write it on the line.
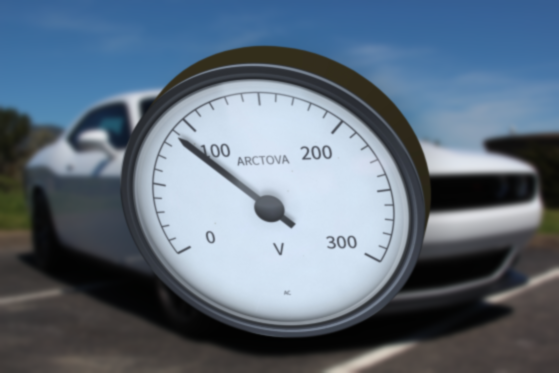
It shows 90 V
